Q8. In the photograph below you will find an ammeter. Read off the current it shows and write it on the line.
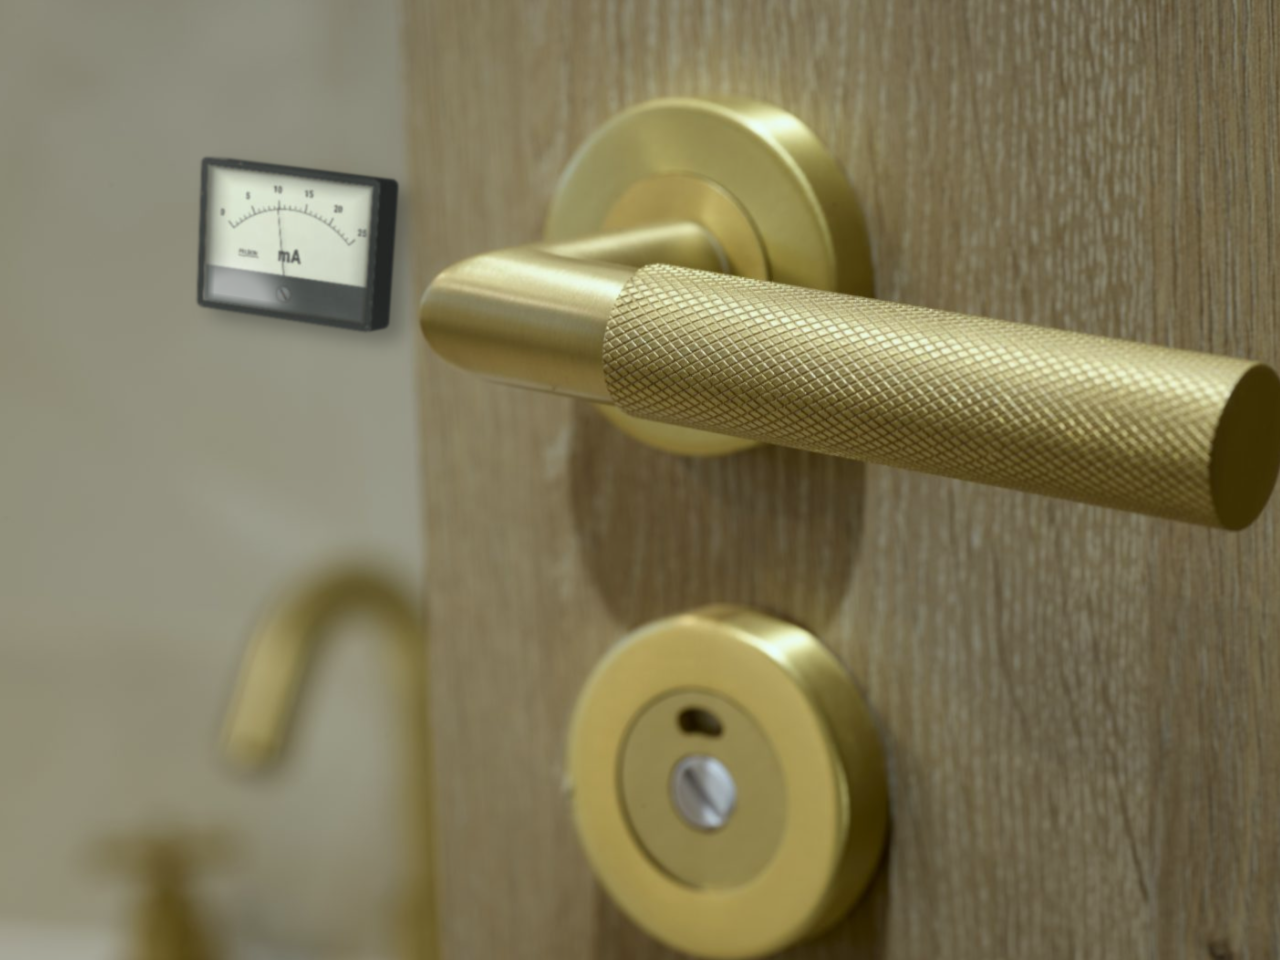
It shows 10 mA
